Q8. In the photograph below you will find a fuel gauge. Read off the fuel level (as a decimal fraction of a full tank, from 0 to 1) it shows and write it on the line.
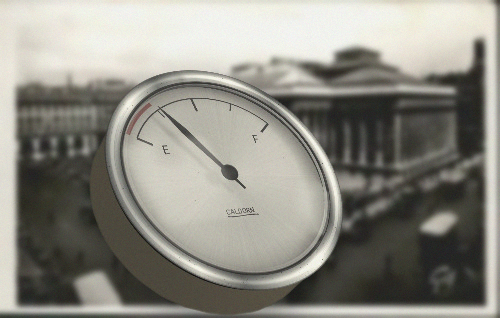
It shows 0.25
